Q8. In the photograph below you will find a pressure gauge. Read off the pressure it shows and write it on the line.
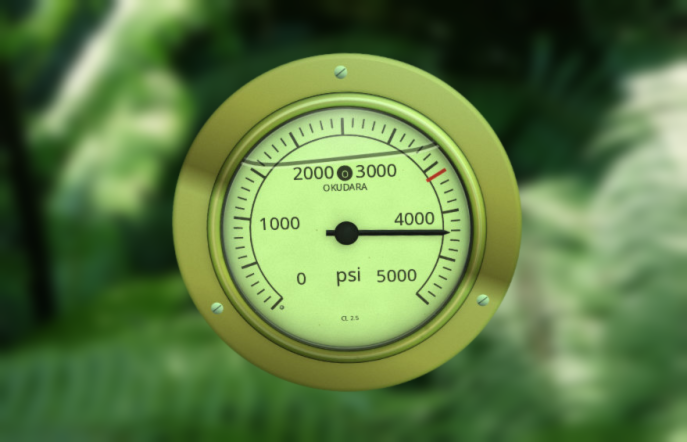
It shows 4200 psi
